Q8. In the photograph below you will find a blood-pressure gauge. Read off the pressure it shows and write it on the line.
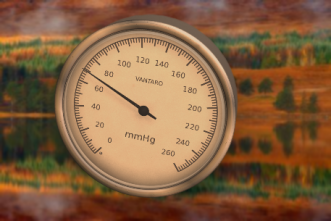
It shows 70 mmHg
